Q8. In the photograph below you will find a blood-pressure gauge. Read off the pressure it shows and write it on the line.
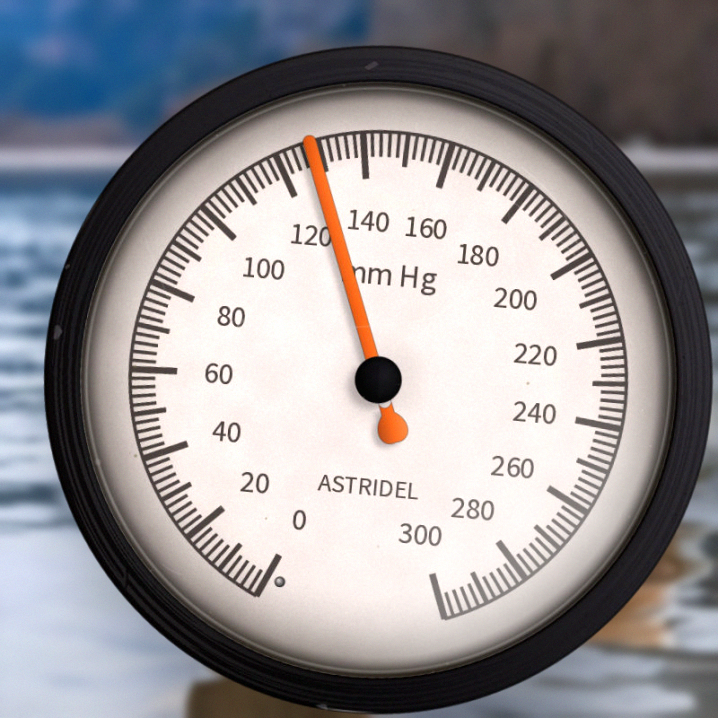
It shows 128 mmHg
